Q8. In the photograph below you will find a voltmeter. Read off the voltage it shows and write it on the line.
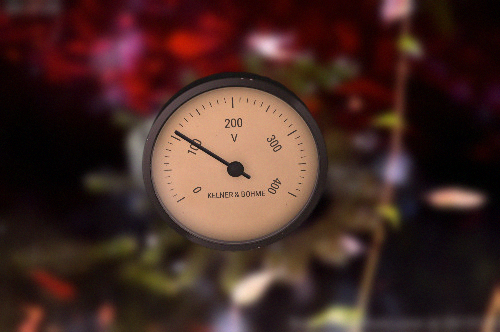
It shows 110 V
